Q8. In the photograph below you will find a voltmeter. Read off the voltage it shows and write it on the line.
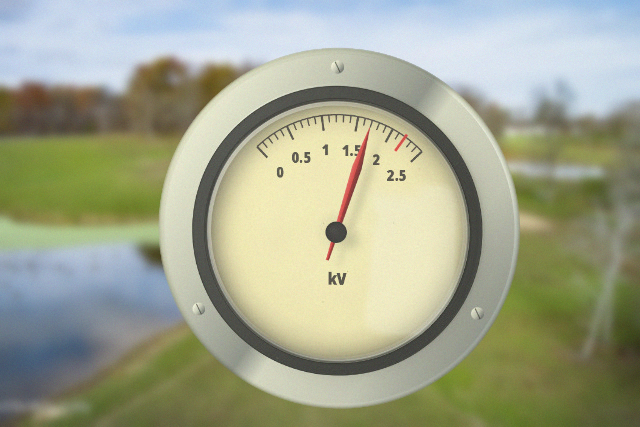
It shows 1.7 kV
